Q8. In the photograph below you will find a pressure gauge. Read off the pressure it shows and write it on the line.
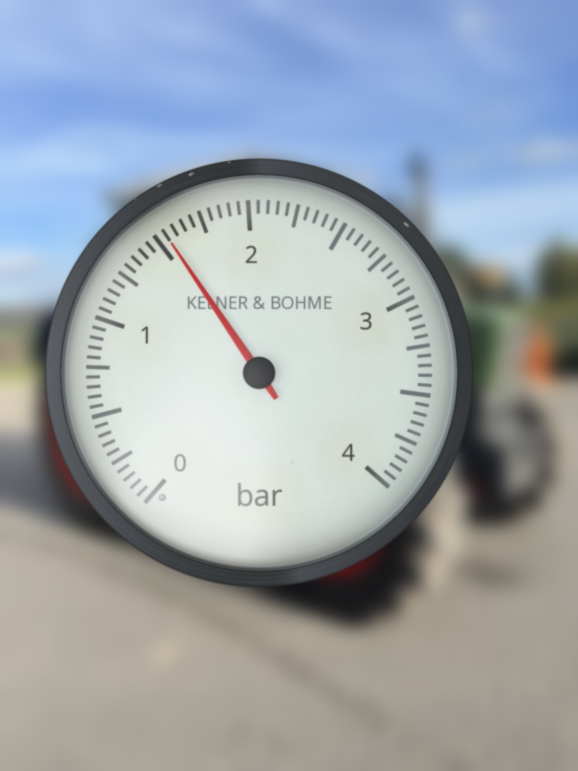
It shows 1.55 bar
